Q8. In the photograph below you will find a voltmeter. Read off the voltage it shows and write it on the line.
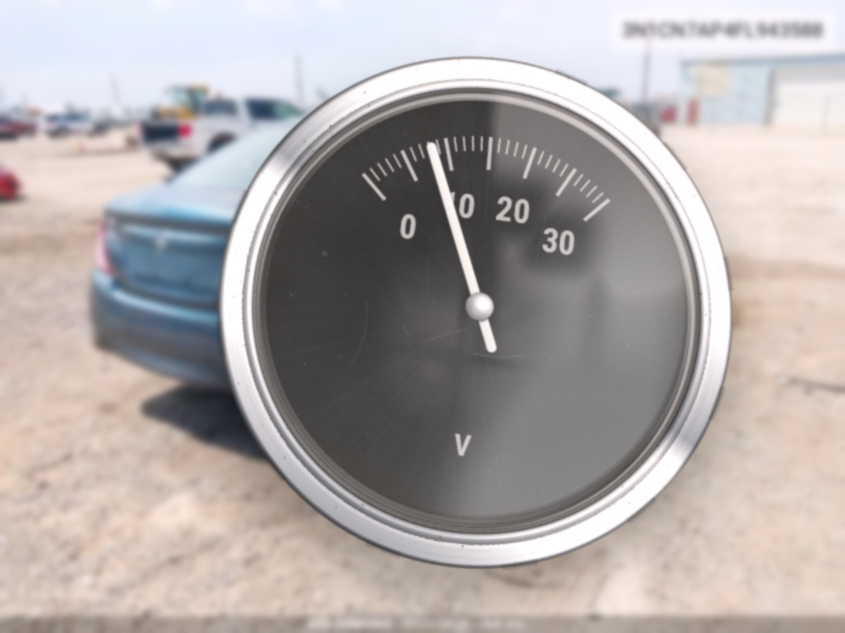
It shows 8 V
